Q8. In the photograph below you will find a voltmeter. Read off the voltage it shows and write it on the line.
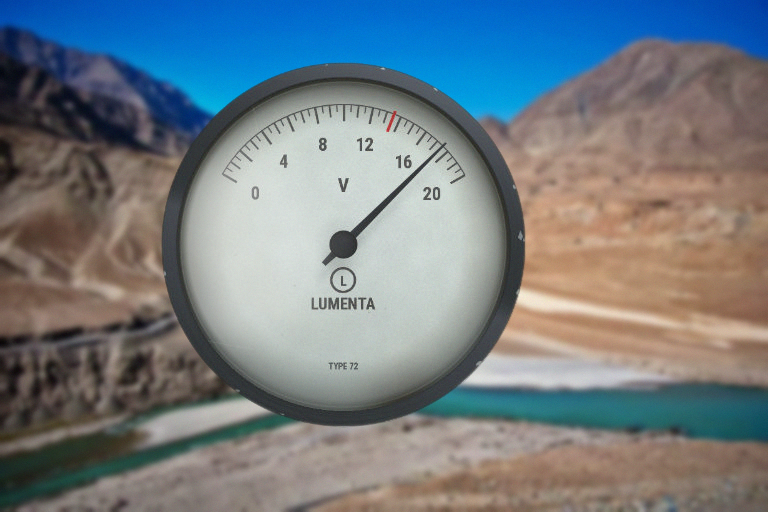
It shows 17.5 V
